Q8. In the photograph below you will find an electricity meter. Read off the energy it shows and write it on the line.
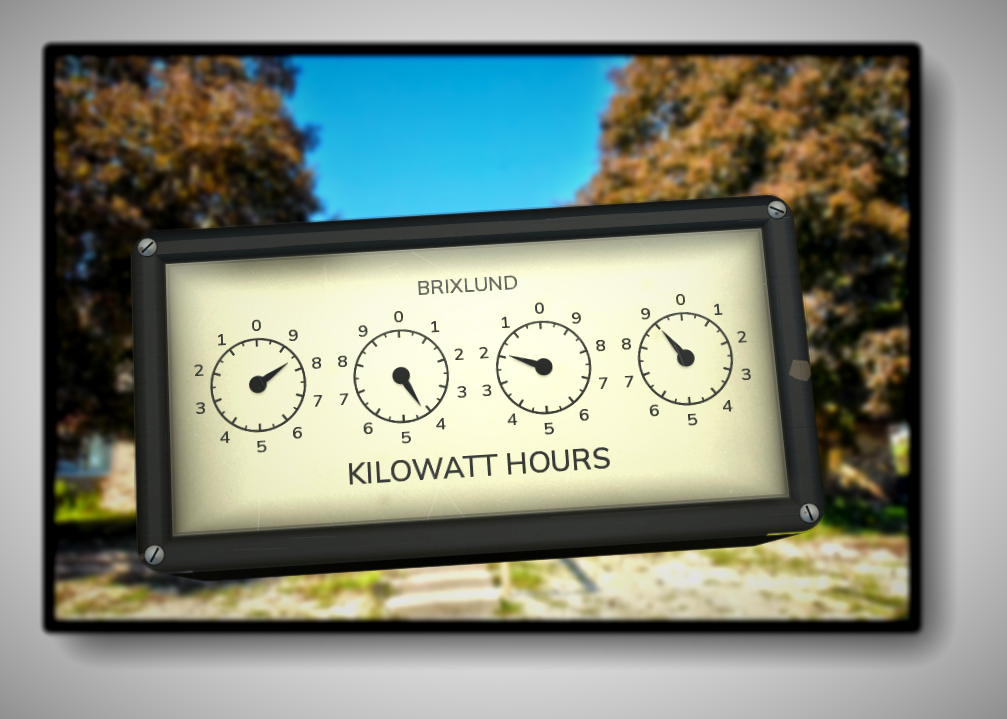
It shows 8419 kWh
